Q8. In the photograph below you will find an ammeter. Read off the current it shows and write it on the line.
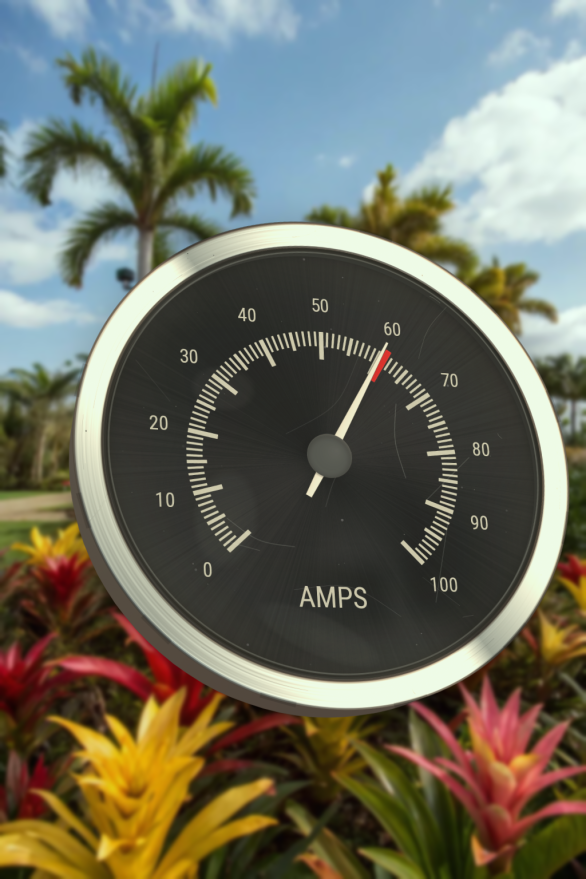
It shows 60 A
